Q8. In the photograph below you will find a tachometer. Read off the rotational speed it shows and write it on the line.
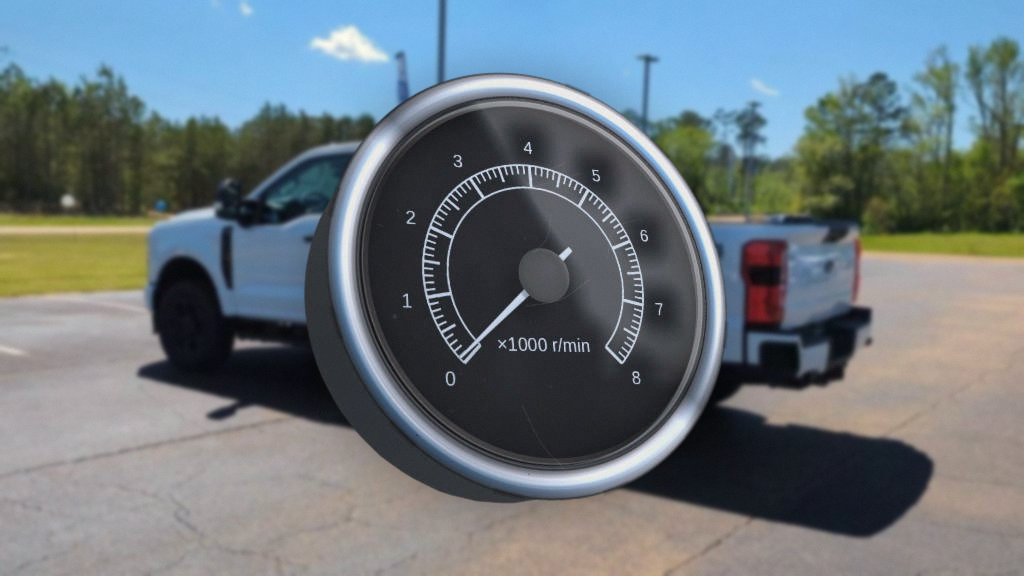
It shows 100 rpm
